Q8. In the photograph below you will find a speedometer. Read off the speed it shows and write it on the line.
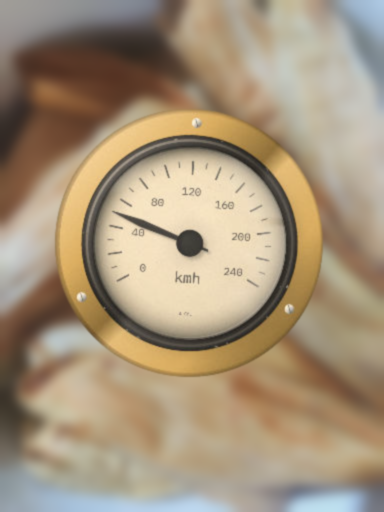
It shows 50 km/h
